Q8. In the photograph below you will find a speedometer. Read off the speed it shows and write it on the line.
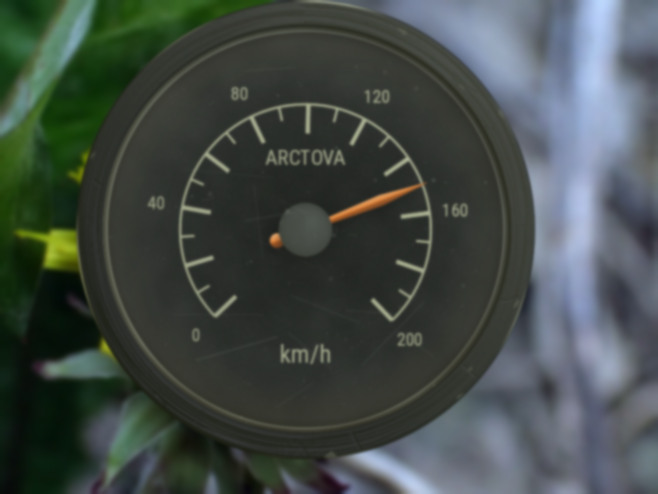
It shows 150 km/h
